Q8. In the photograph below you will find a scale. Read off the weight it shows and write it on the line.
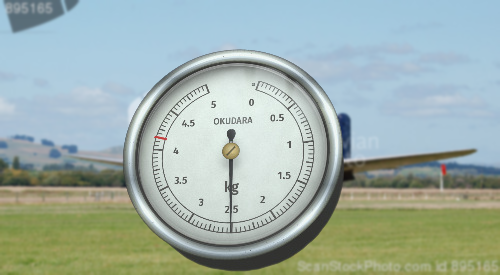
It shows 2.5 kg
